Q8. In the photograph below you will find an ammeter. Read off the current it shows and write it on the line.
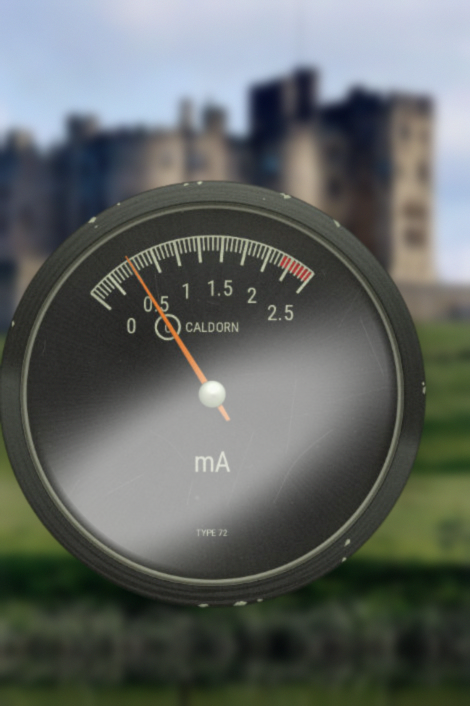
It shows 0.5 mA
